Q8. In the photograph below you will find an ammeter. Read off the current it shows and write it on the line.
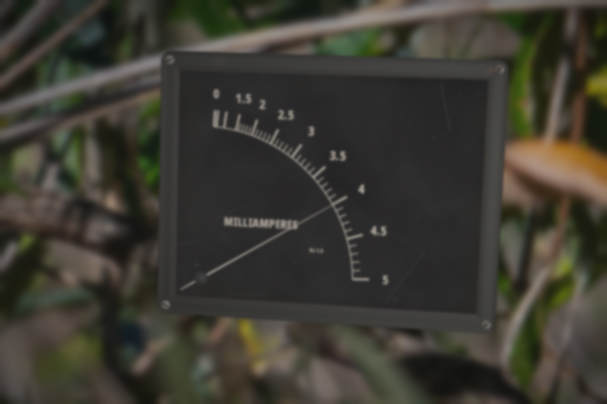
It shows 4 mA
